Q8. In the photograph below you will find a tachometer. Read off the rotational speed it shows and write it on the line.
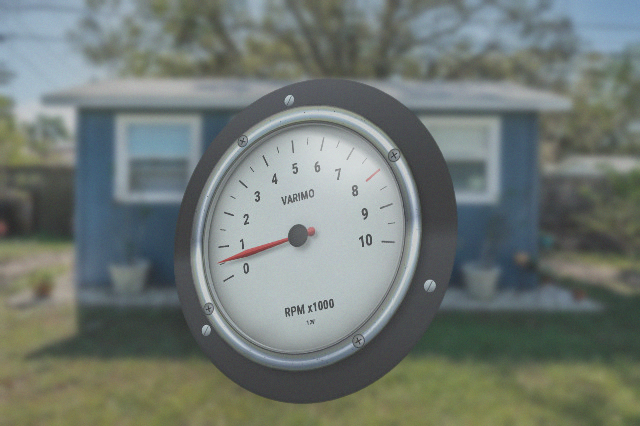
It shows 500 rpm
